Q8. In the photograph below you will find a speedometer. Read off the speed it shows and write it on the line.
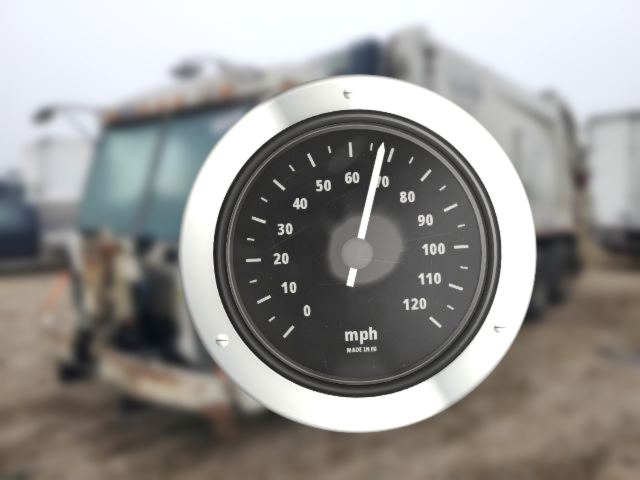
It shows 67.5 mph
